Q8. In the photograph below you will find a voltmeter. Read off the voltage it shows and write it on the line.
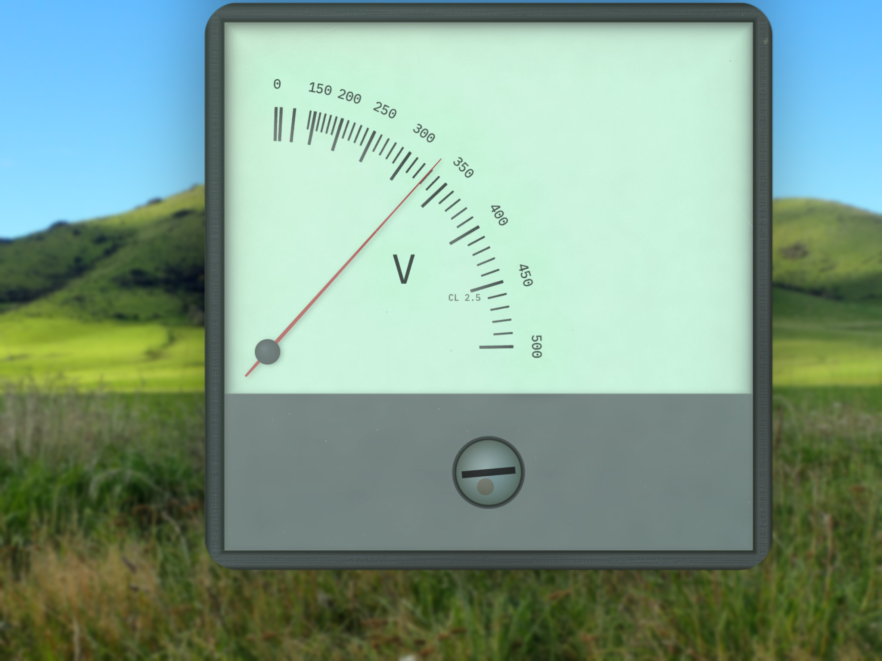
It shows 330 V
